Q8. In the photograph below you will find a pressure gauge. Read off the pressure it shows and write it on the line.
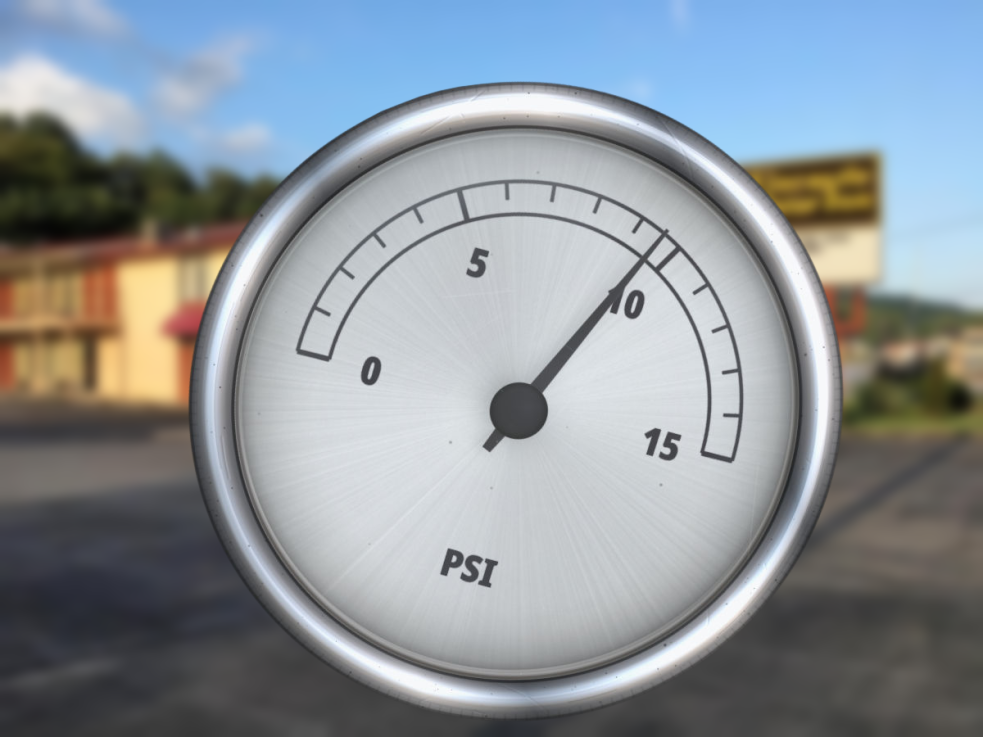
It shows 9.5 psi
